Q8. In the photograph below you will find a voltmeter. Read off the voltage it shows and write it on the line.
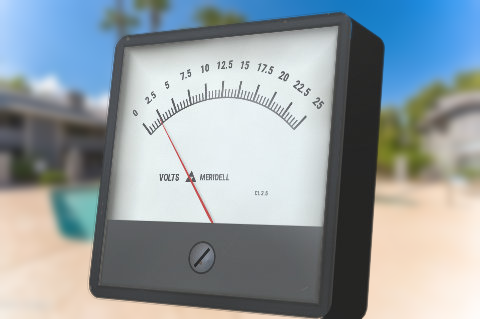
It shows 2.5 V
